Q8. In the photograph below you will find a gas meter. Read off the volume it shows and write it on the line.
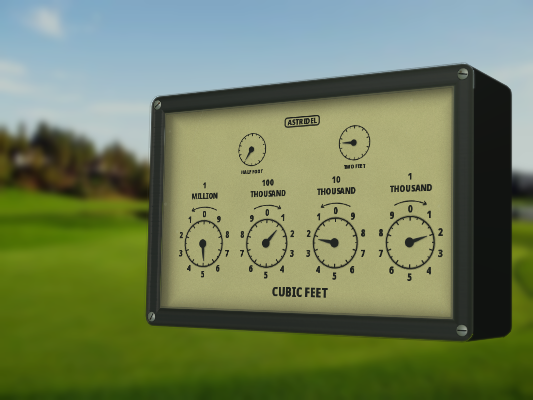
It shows 512200 ft³
